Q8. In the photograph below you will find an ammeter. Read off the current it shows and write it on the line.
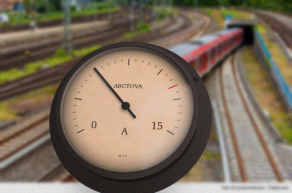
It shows 5 A
